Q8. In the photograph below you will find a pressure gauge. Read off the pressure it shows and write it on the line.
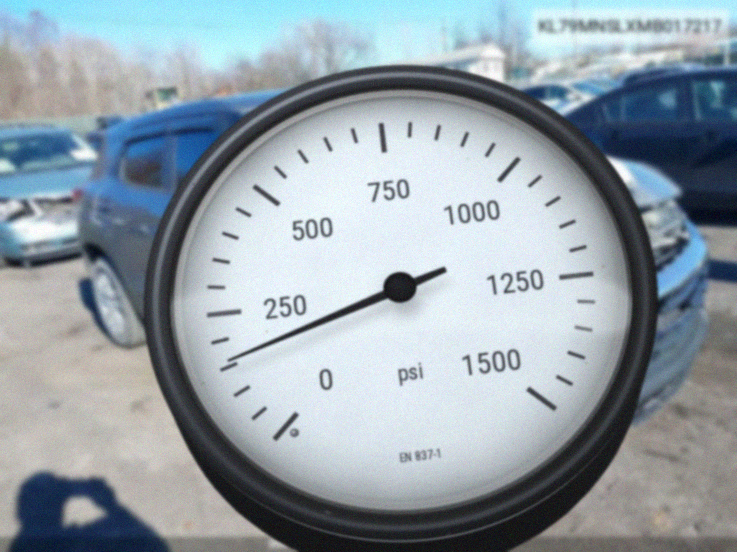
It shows 150 psi
